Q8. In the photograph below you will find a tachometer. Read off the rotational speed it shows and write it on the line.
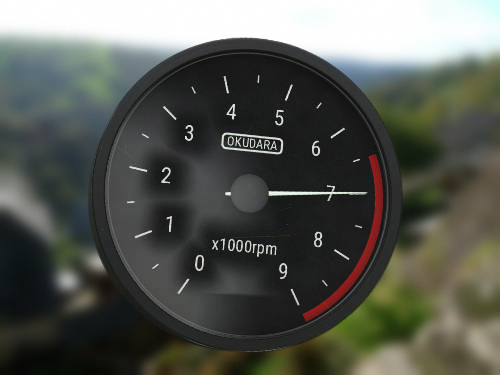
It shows 7000 rpm
